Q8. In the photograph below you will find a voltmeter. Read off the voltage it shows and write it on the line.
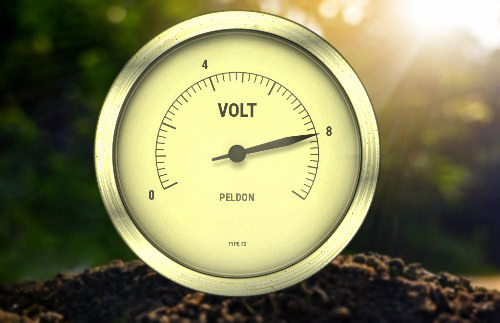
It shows 8 V
